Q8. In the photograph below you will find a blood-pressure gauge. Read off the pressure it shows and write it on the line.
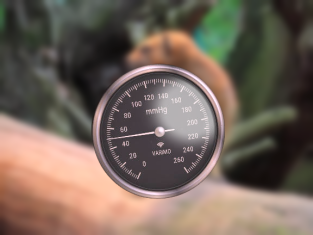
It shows 50 mmHg
